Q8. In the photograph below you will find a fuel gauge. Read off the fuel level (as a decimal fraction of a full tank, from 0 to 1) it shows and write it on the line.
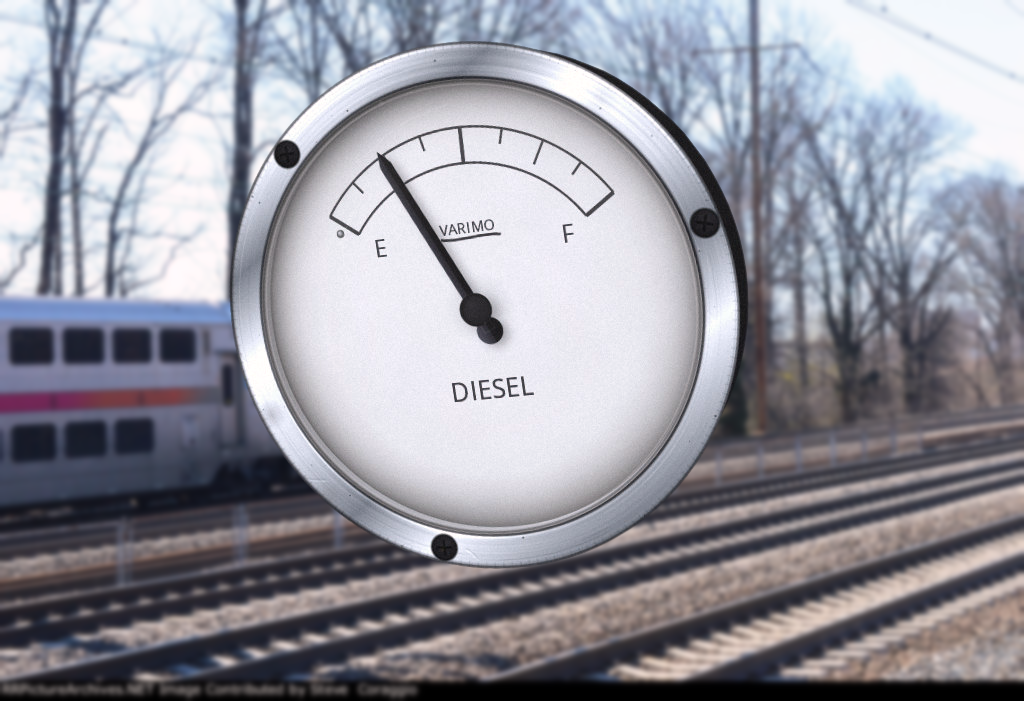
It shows 0.25
